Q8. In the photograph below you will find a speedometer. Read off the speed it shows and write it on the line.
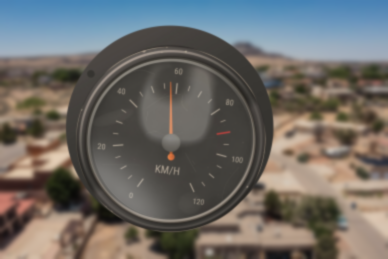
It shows 57.5 km/h
